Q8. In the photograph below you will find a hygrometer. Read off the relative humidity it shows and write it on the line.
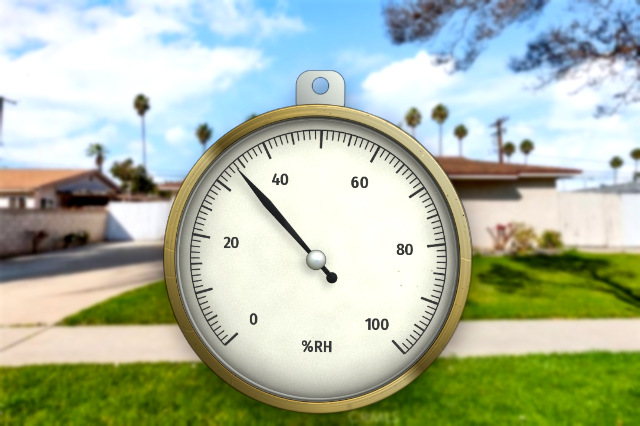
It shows 34 %
